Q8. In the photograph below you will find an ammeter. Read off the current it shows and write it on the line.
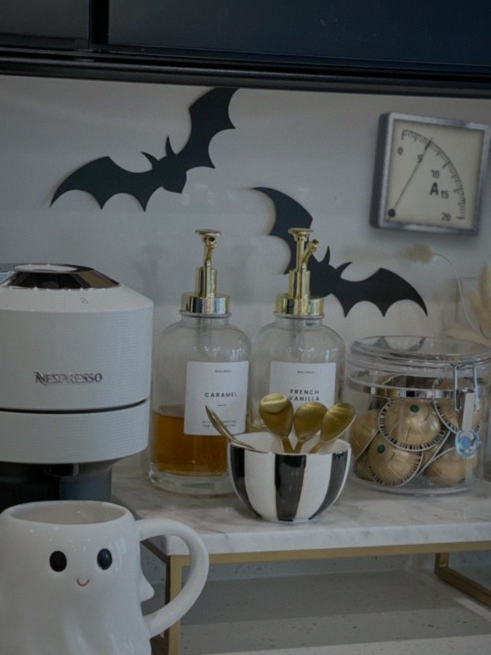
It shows 5 A
